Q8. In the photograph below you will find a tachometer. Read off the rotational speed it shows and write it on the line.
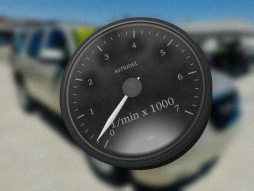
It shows 200 rpm
